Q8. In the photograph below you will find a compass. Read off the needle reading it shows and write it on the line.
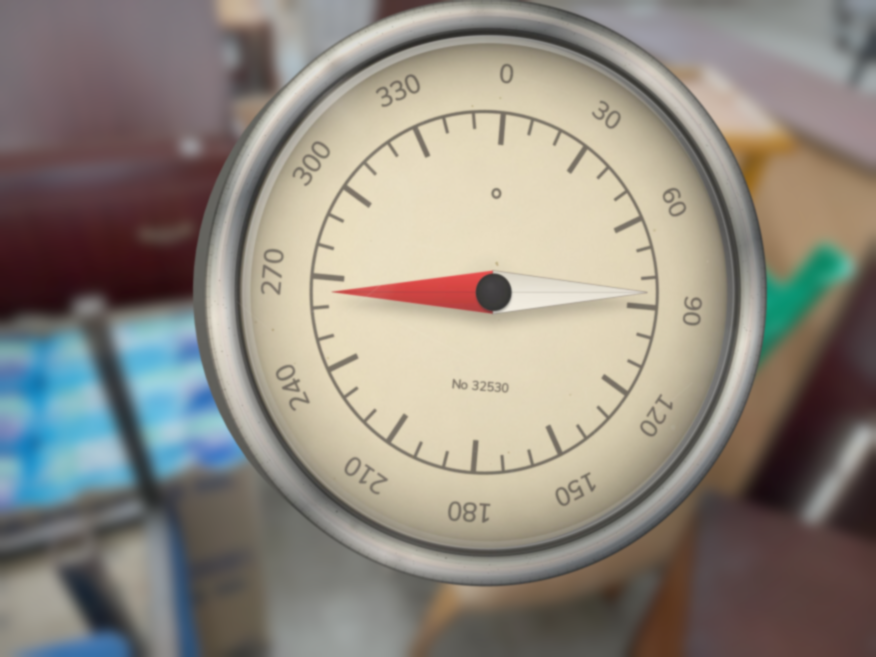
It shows 265 °
